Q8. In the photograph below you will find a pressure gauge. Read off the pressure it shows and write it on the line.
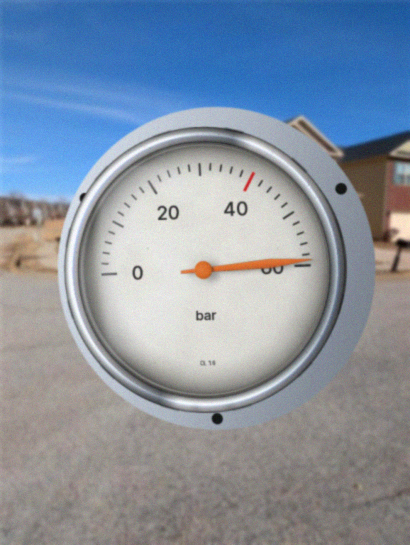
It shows 59 bar
